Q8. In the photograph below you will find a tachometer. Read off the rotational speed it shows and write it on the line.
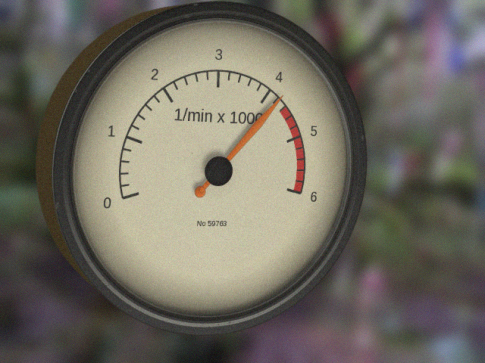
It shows 4200 rpm
